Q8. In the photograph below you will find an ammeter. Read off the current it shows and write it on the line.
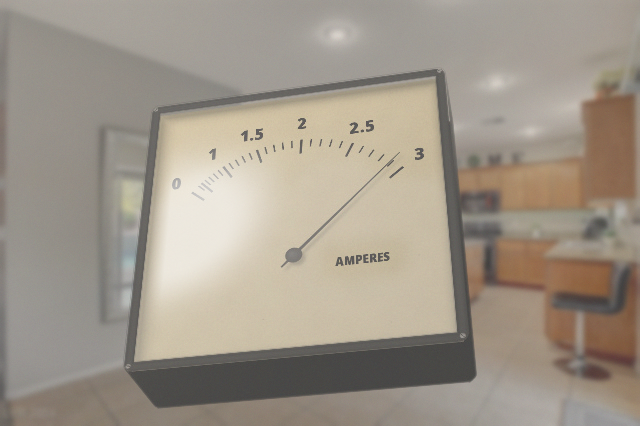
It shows 2.9 A
